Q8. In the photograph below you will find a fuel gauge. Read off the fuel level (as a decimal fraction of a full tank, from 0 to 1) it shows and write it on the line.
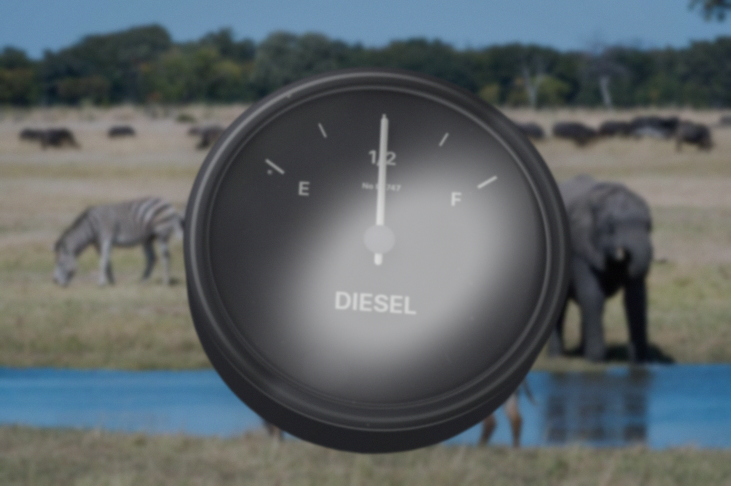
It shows 0.5
